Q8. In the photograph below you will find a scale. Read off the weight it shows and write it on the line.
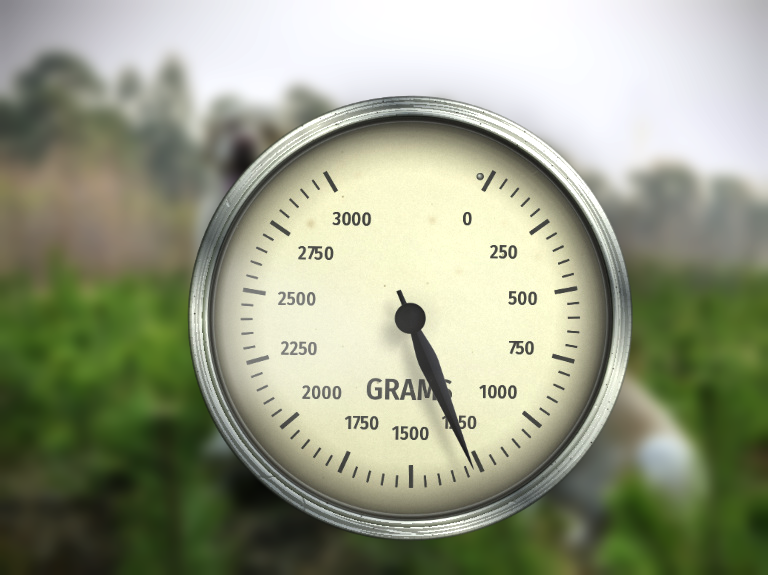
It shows 1275 g
